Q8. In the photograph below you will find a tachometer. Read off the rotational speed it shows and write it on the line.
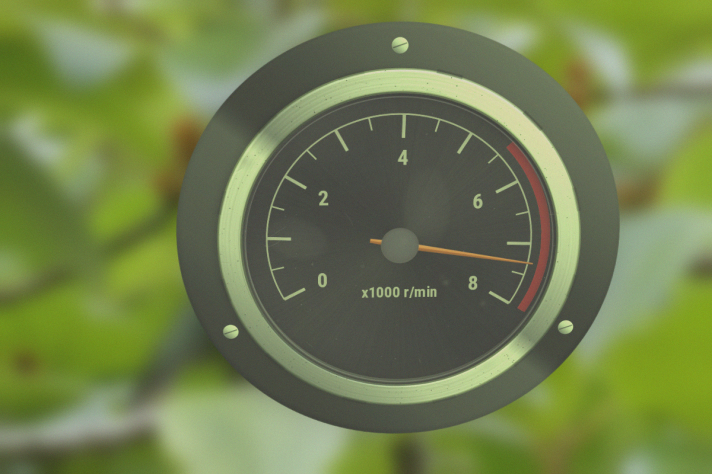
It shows 7250 rpm
